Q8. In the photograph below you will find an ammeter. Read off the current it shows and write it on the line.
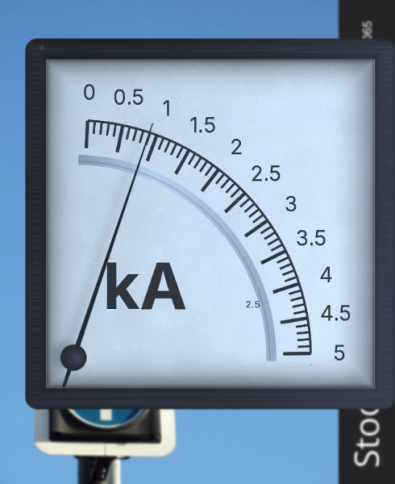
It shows 0.9 kA
